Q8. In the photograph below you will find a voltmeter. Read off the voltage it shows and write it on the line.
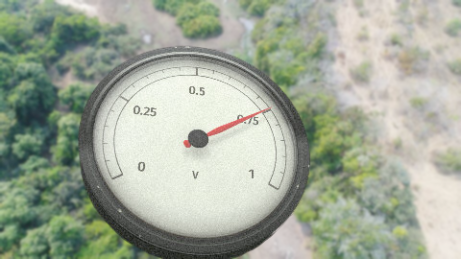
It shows 0.75 V
